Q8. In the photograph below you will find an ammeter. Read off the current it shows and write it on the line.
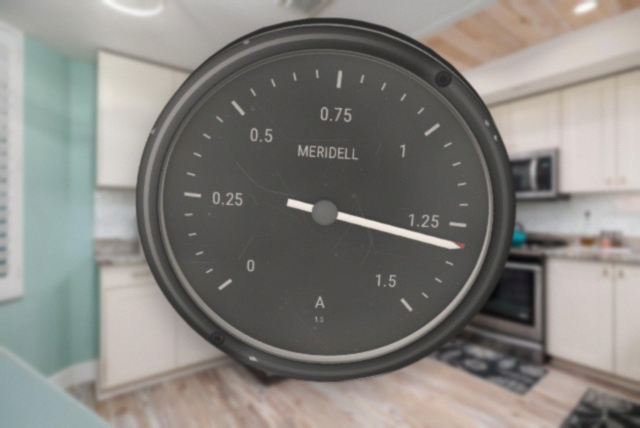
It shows 1.3 A
